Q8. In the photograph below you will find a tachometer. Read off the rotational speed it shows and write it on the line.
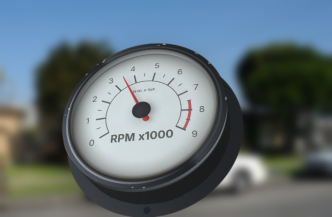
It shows 3500 rpm
